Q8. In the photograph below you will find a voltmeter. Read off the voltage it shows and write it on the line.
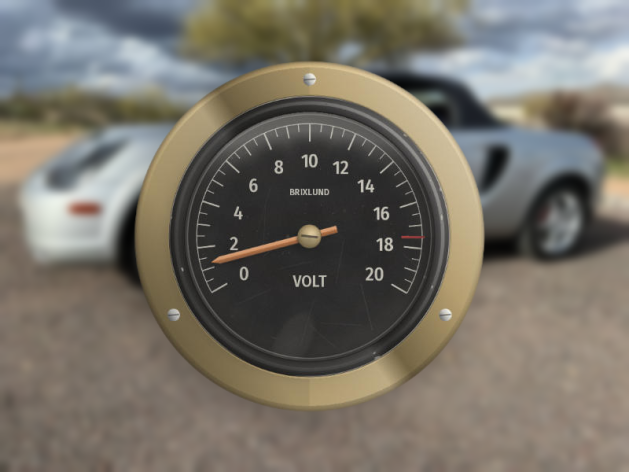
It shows 1.25 V
